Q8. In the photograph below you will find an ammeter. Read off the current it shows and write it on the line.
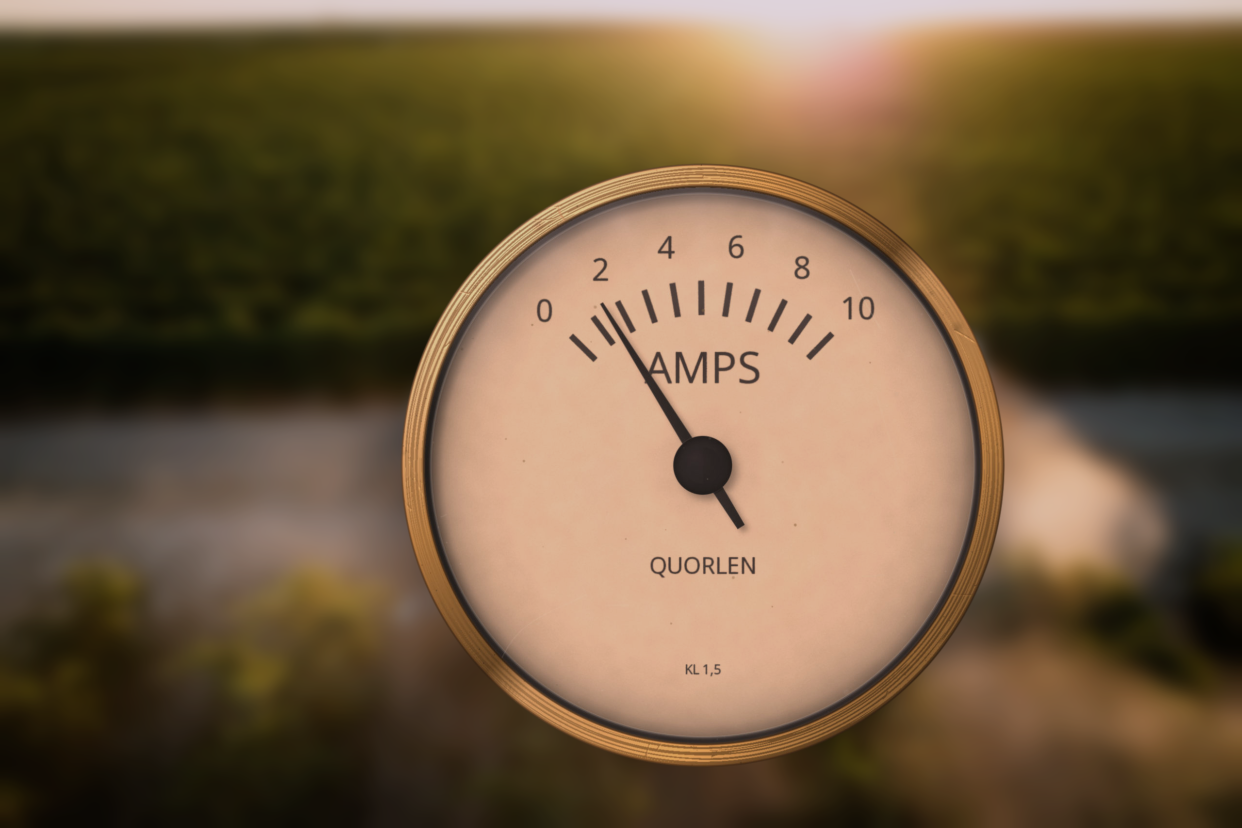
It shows 1.5 A
